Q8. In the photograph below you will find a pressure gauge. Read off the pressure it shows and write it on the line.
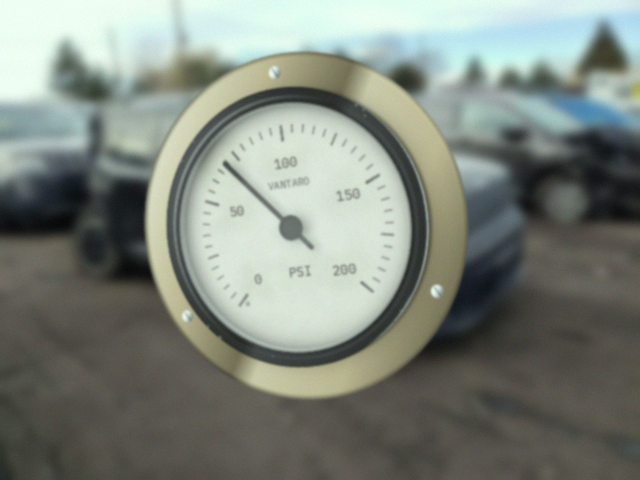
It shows 70 psi
